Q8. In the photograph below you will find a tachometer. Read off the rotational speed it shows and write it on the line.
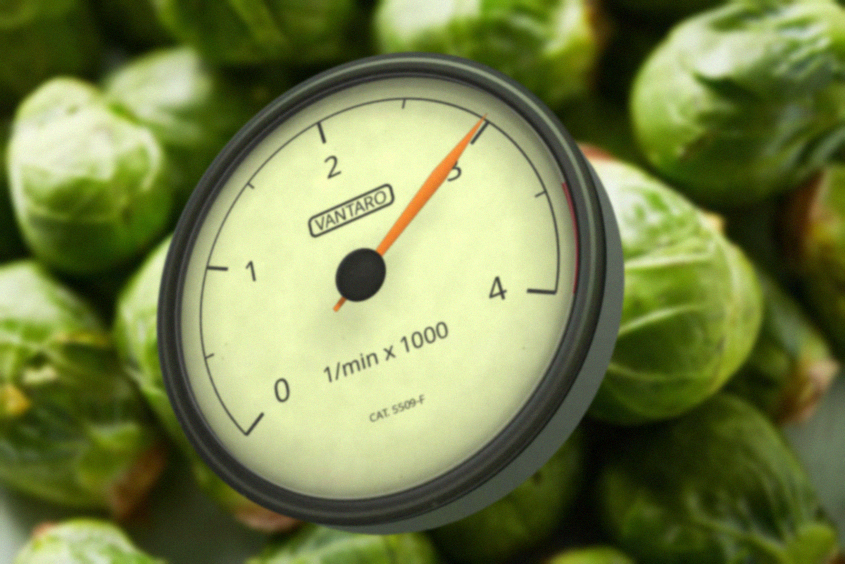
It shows 3000 rpm
